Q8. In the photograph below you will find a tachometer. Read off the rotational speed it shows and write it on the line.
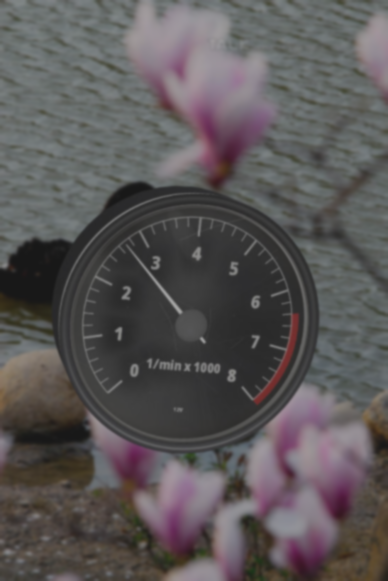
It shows 2700 rpm
